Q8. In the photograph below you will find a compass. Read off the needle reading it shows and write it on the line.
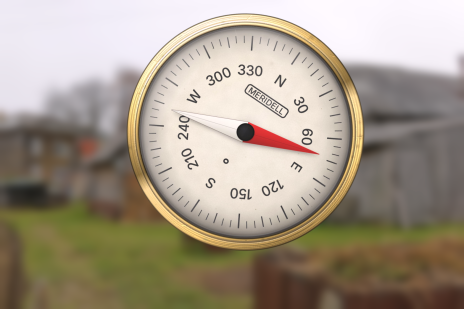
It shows 72.5 °
